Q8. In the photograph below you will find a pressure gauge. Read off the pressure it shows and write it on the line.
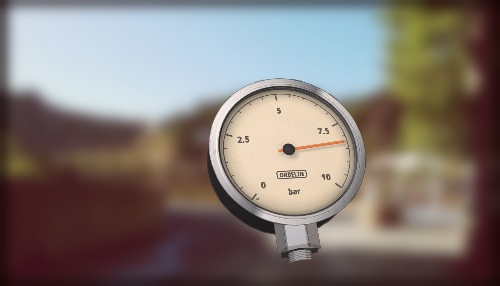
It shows 8.25 bar
